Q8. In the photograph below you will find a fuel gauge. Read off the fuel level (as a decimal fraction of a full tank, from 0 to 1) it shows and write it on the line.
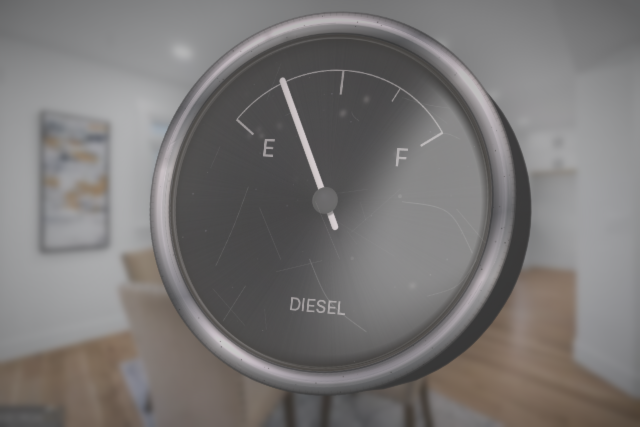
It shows 0.25
